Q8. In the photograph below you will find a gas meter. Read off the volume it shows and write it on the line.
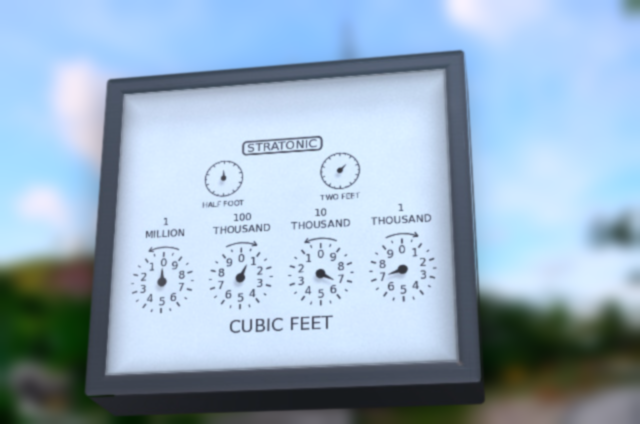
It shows 6700 ft³
